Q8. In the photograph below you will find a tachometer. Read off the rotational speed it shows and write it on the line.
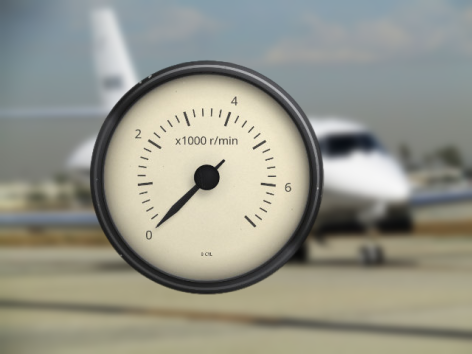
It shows 0 rpm
